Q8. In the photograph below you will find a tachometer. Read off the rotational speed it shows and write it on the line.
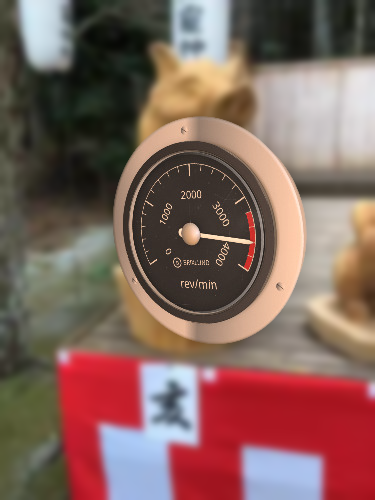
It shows 3600 rpm
